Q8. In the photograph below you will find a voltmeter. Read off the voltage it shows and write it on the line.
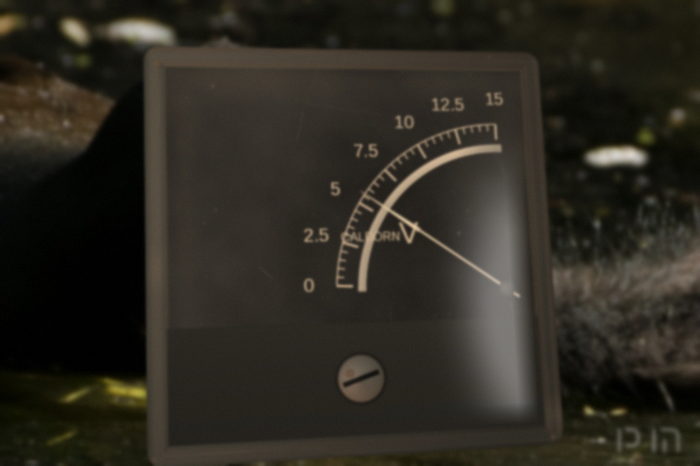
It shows 5.5 V
